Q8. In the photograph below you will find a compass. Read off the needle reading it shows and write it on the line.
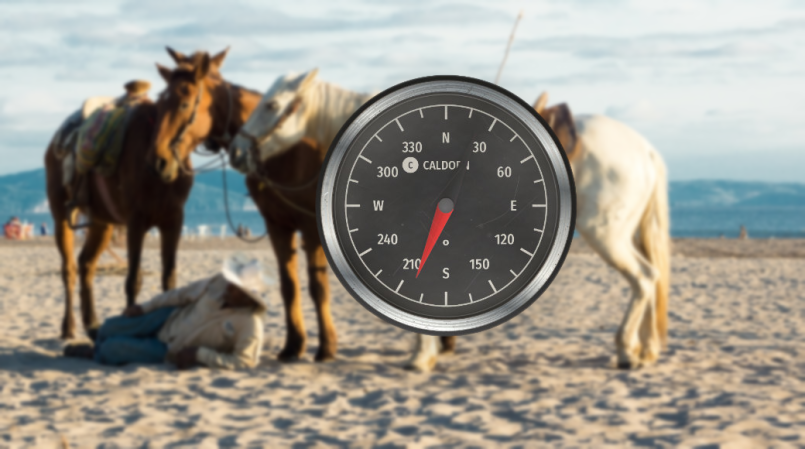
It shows 202.5 °
